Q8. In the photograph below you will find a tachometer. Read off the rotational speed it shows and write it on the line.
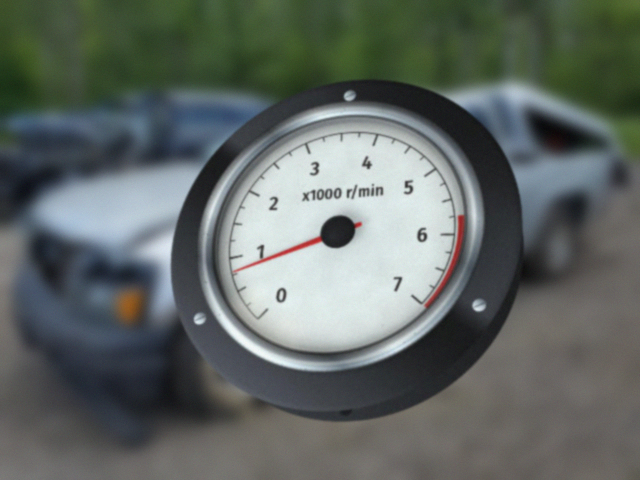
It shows 750 rpm
